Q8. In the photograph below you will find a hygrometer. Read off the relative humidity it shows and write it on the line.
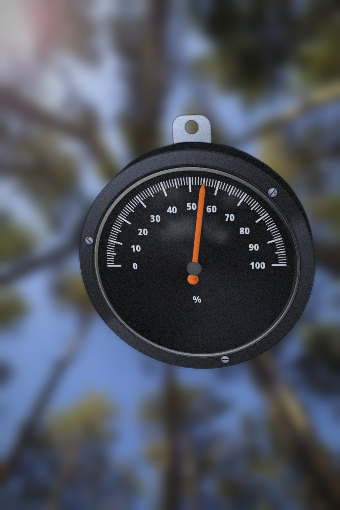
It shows 55 %
